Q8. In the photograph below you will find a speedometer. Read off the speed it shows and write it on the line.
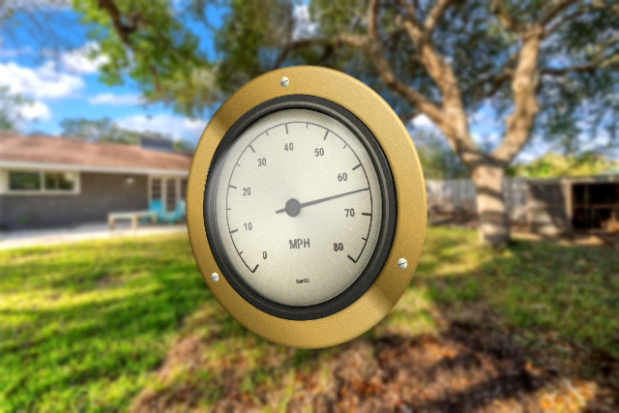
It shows 65 mph
